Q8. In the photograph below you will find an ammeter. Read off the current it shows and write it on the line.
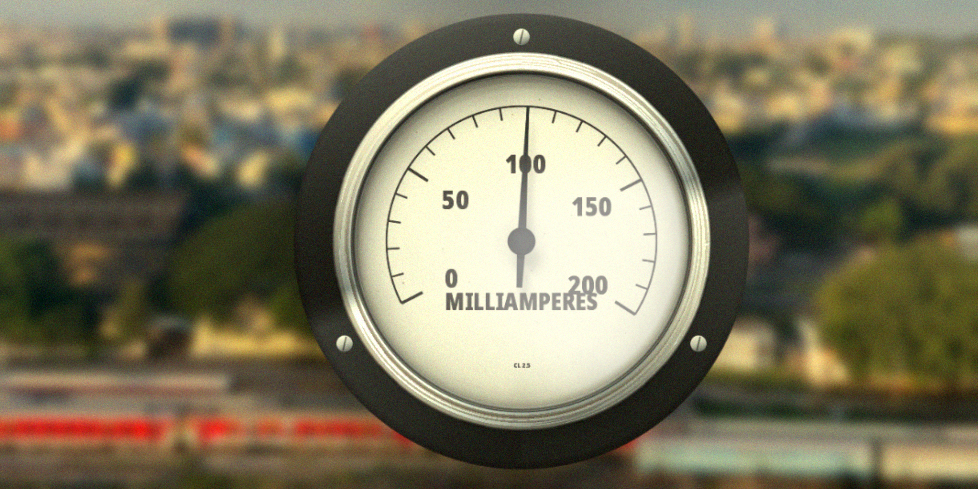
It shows 100 mA
